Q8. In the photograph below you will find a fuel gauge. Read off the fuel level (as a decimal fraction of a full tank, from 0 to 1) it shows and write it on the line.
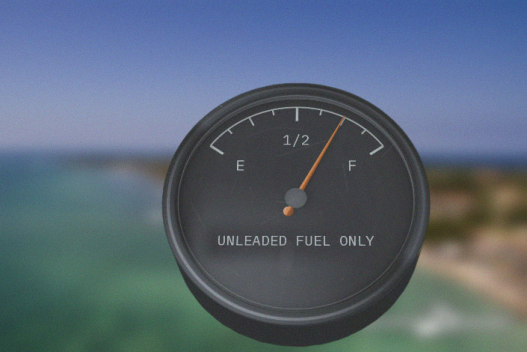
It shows 0.75
